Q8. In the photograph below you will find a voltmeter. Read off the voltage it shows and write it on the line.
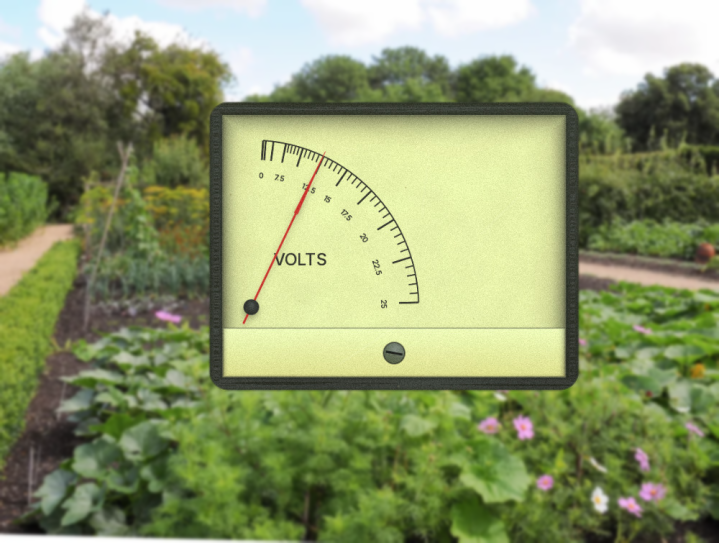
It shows 12.5 V
